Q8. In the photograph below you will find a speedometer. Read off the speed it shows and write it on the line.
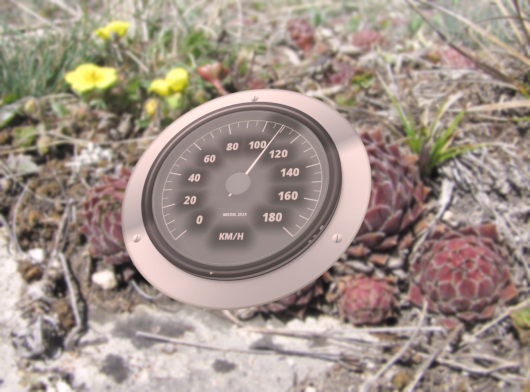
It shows 110 km/h
